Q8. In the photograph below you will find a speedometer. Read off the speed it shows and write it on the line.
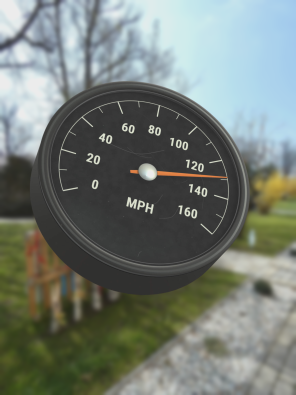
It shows 130 mph
